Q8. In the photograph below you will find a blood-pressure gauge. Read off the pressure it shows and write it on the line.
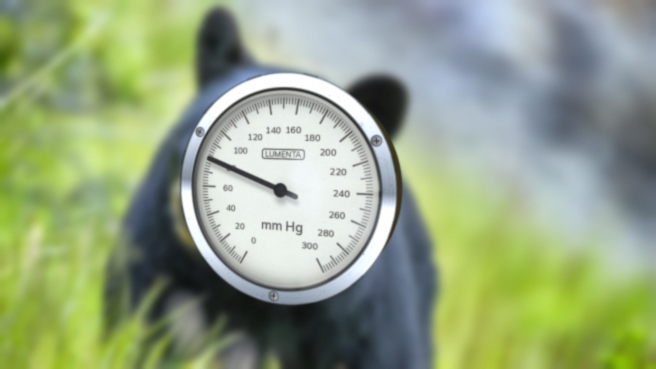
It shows 80 mmHg
